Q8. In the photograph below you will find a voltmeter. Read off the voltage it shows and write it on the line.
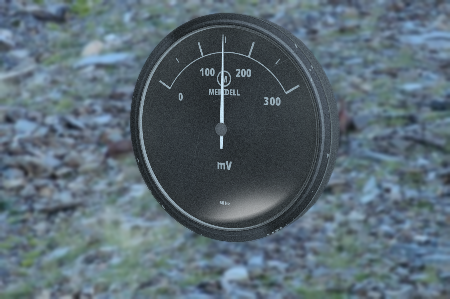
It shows 150 mV
